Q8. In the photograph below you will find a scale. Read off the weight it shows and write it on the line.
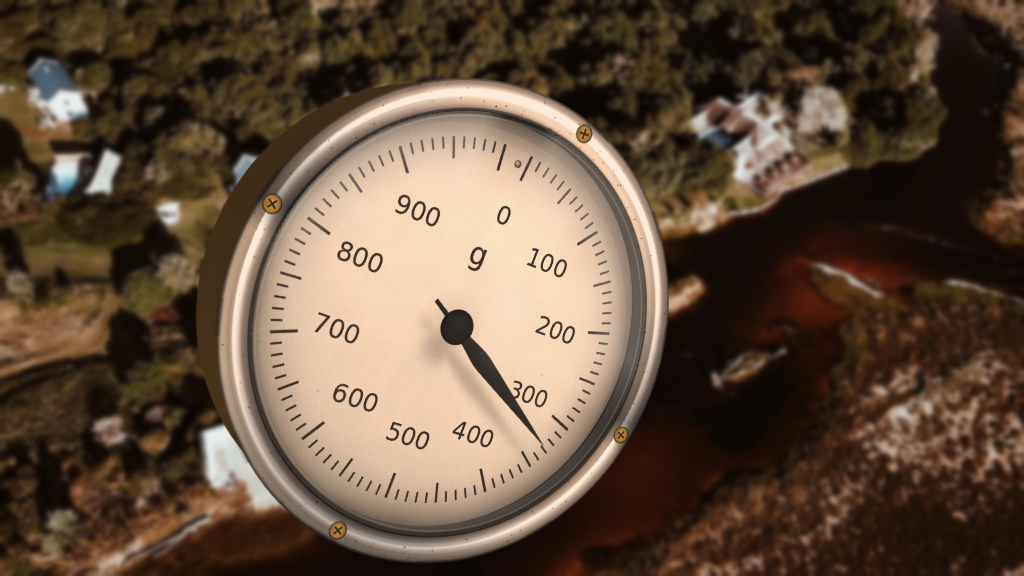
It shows 330 g
